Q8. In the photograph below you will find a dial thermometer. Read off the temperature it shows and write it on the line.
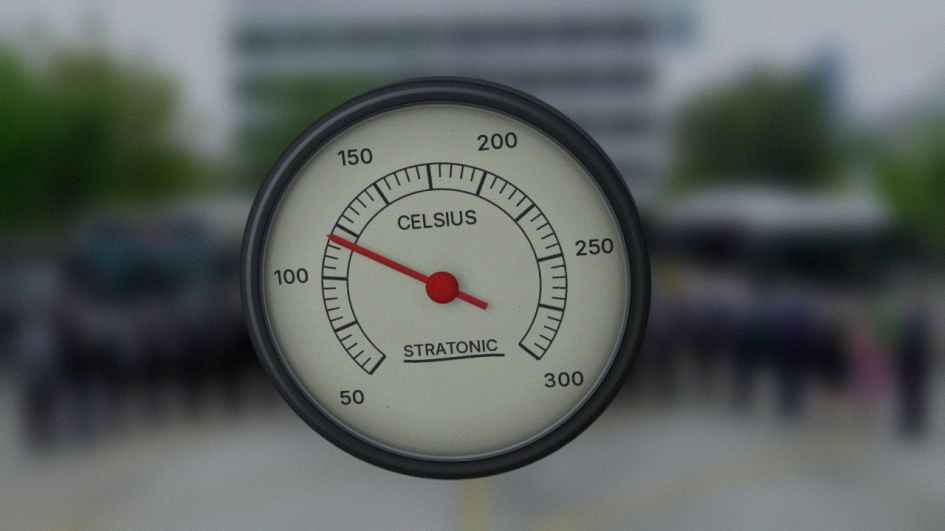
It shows 120 °C
